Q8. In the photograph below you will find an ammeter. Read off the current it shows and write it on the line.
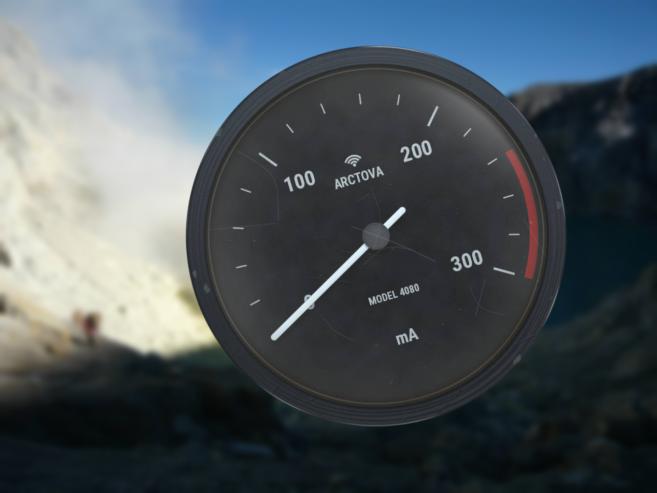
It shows 0 mA
